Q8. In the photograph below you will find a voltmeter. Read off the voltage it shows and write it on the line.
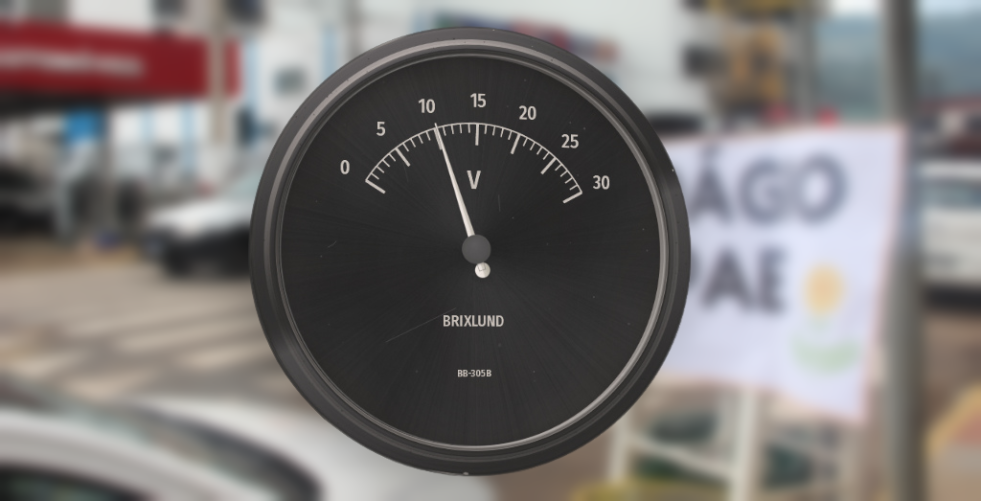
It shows 10 V
